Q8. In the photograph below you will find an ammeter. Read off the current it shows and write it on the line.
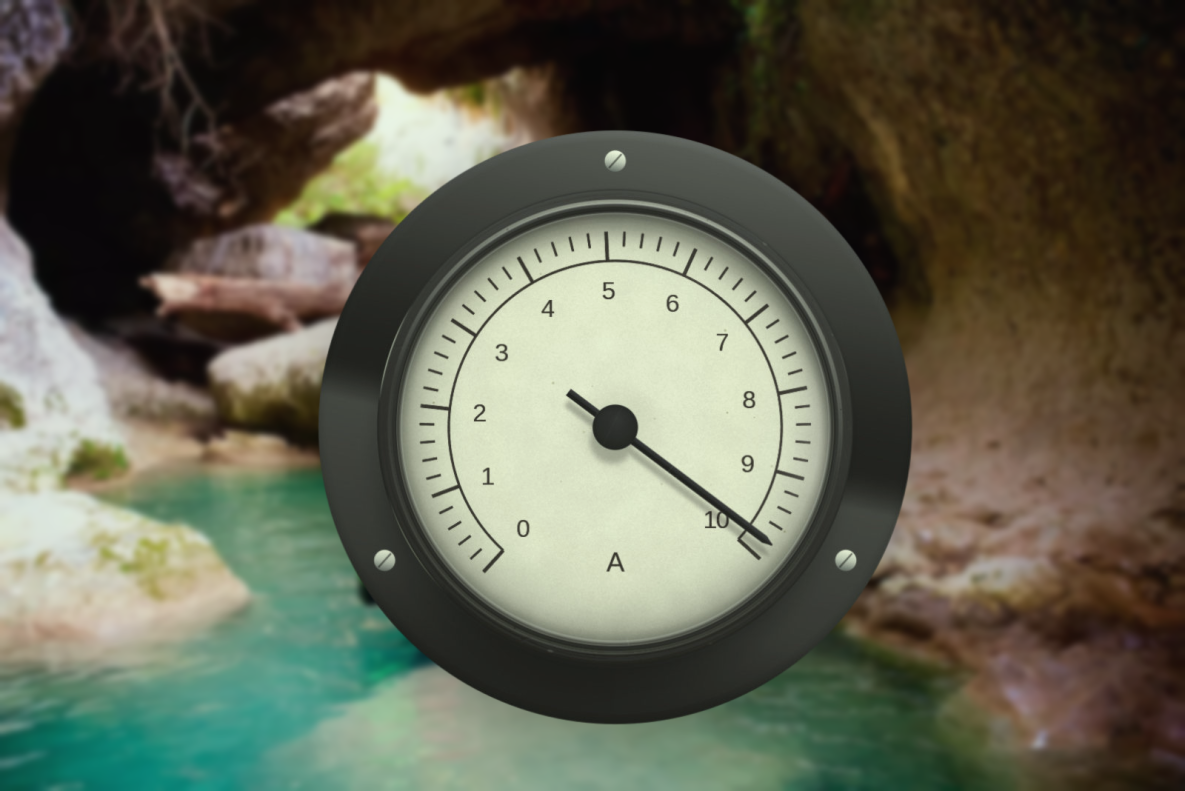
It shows 9.8 A
